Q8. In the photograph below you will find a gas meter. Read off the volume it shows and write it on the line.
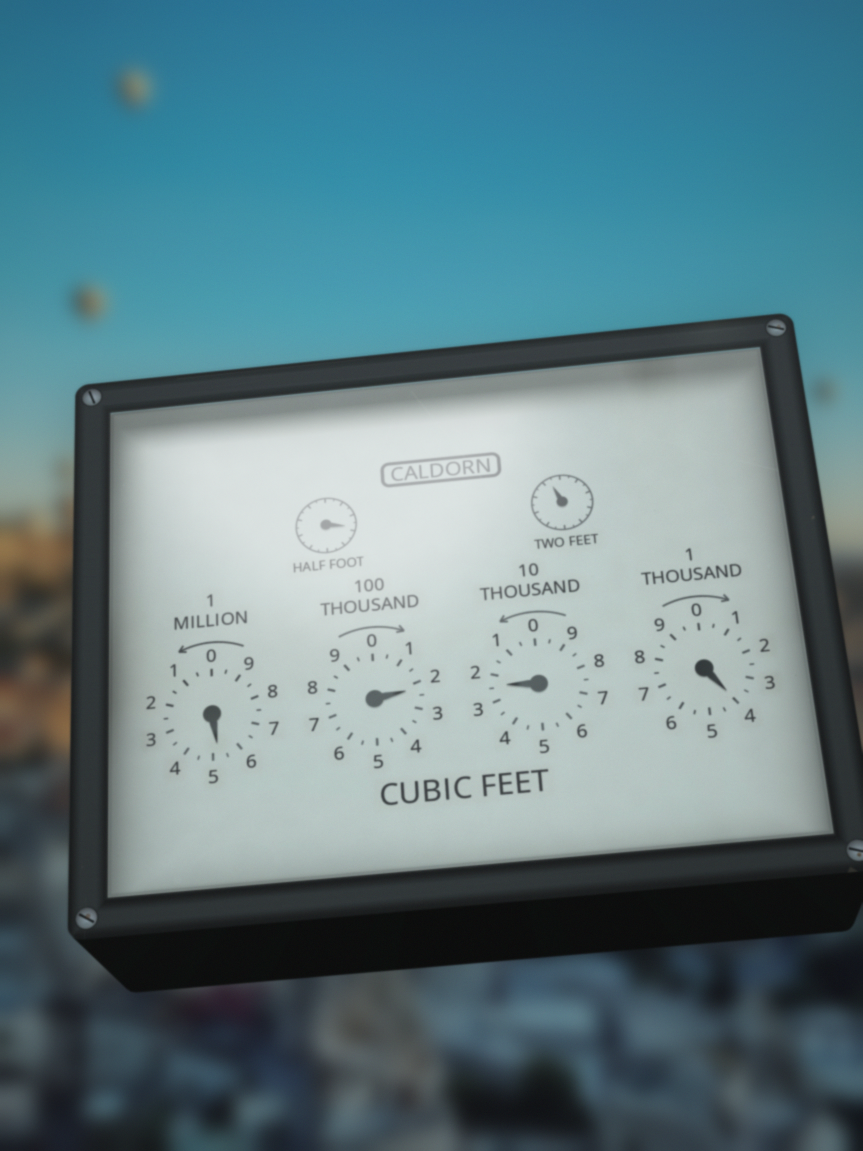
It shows 522400 ft³
